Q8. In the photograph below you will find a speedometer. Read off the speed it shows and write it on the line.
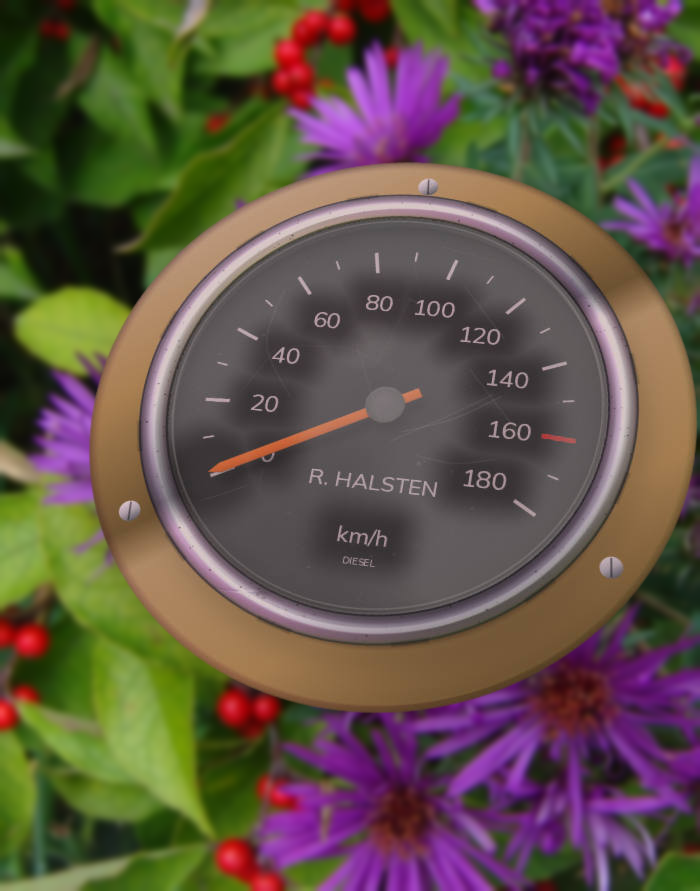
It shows 0 km/h
